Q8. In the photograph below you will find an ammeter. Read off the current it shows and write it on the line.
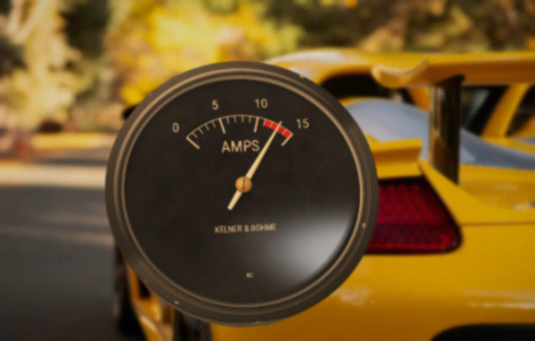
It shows 13 A
